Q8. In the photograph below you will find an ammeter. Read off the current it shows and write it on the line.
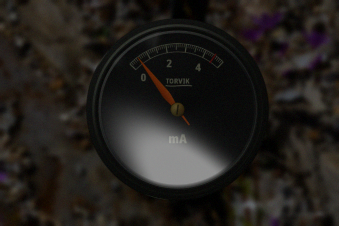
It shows 0.5 mA
